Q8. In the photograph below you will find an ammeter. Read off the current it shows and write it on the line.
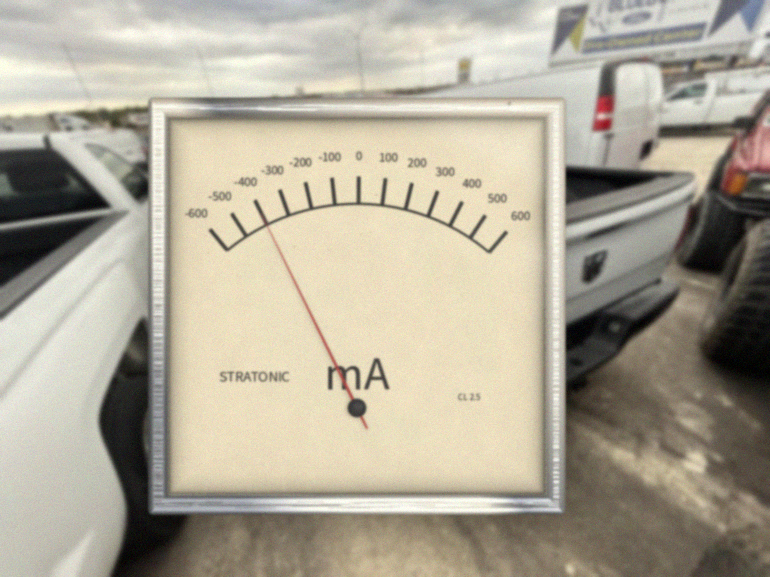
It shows -400 mA
